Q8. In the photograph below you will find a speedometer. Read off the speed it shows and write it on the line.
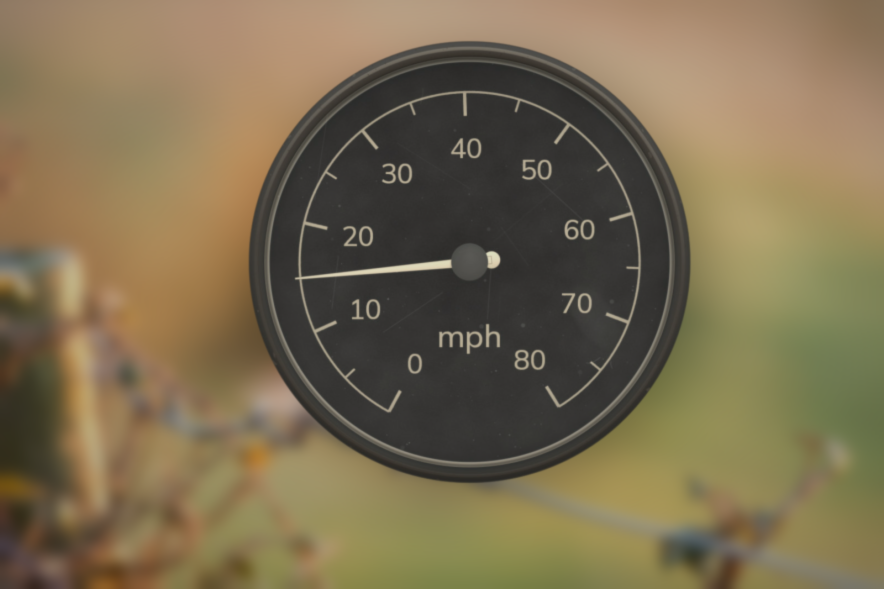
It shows 15 mph
